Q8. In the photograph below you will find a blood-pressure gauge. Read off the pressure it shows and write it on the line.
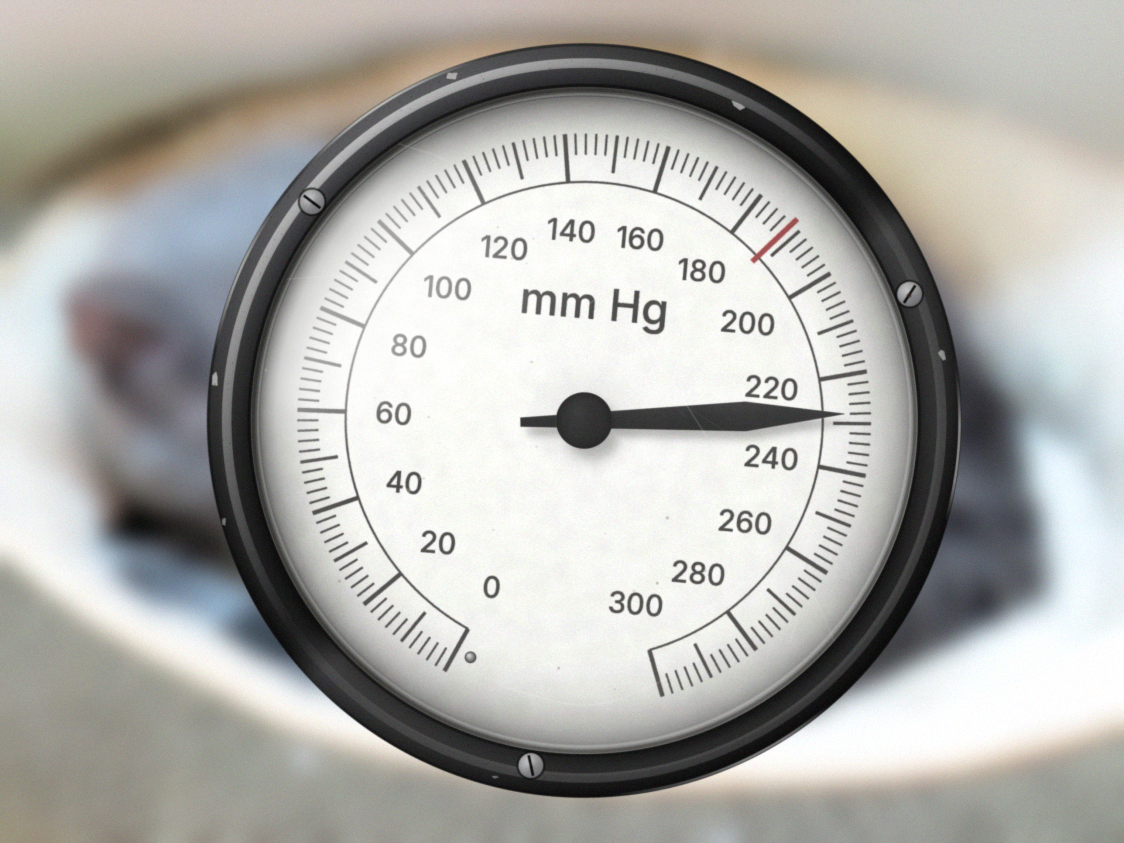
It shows 228 mmHg
